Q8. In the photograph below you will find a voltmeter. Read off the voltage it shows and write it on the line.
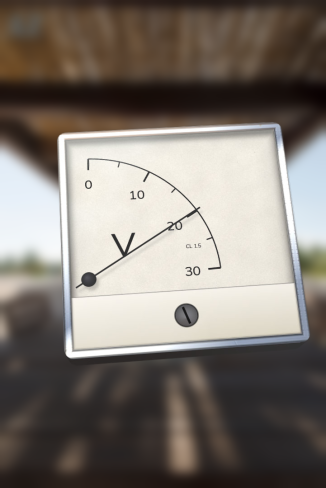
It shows 20 V
